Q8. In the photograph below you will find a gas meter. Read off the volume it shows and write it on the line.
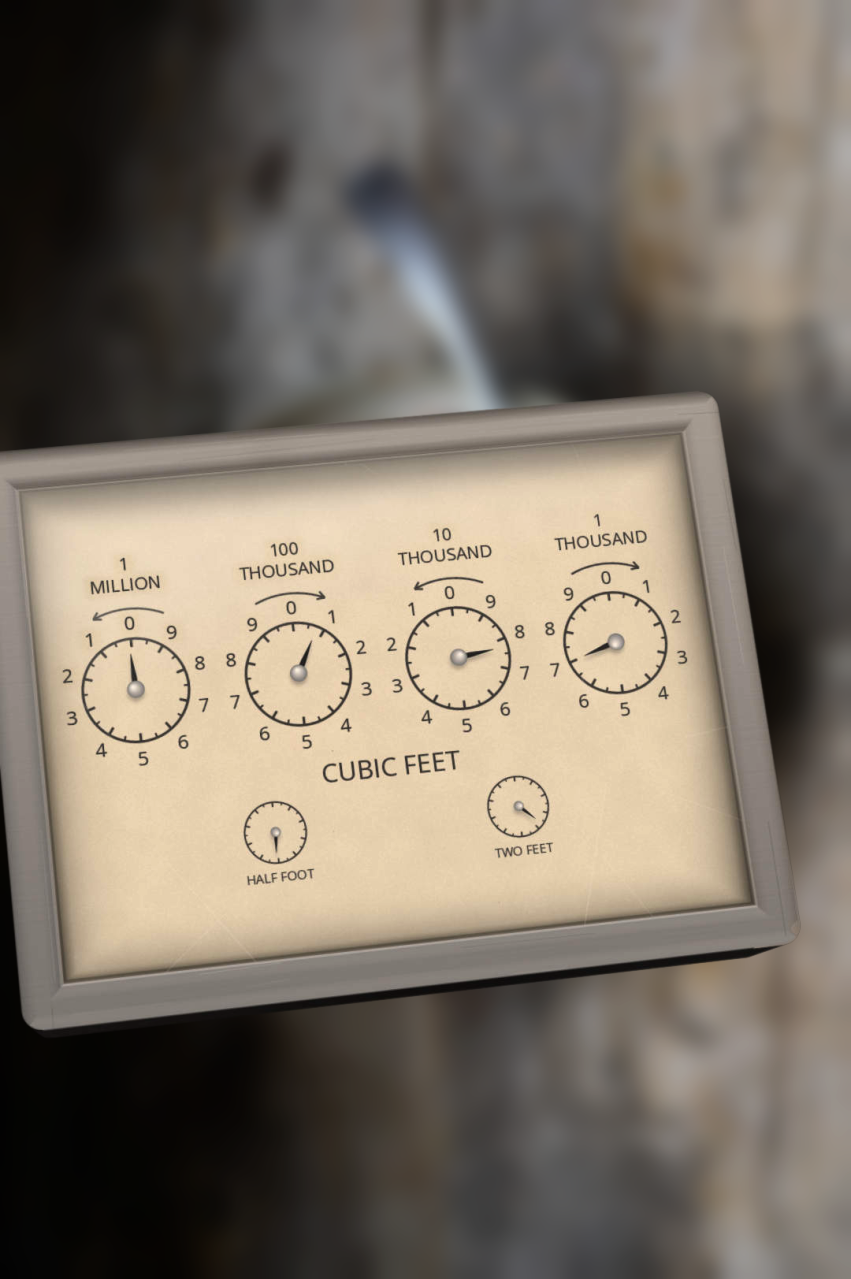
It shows 7700 ft³
